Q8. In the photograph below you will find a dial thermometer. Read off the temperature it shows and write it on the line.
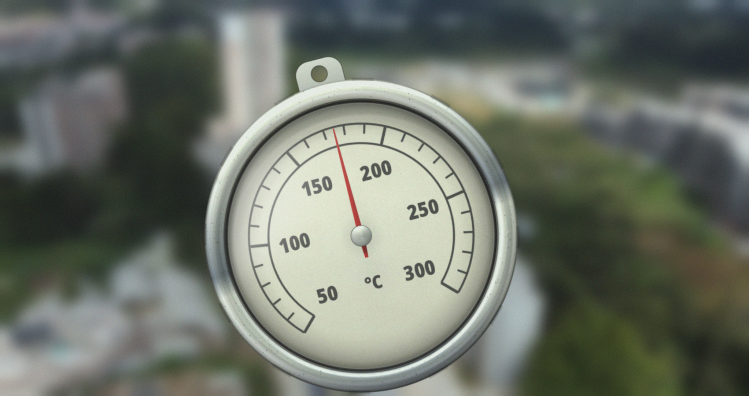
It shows 175 °C
